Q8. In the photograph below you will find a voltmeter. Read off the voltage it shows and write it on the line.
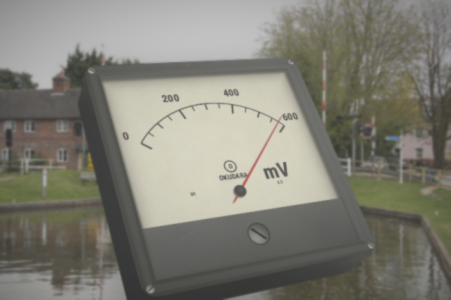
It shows 575 mV
